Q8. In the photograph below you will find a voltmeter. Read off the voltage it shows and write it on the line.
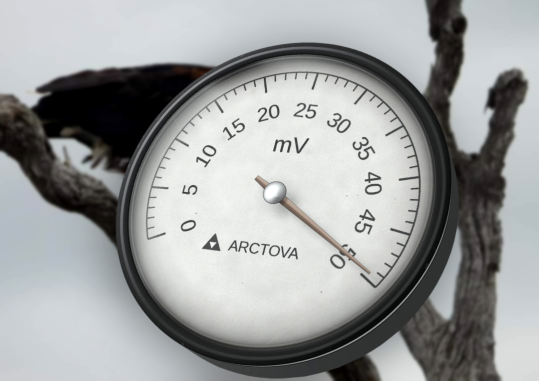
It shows 49.5 mV
